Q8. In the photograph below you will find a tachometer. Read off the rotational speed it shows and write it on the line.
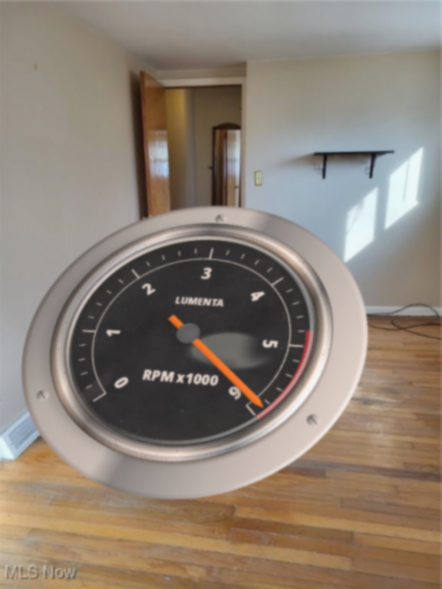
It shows 5900 rpm
